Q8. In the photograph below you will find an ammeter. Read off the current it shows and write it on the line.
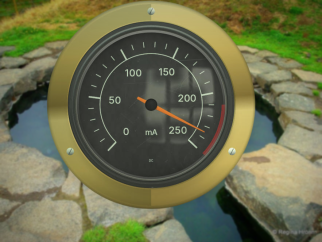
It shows 235 mA
